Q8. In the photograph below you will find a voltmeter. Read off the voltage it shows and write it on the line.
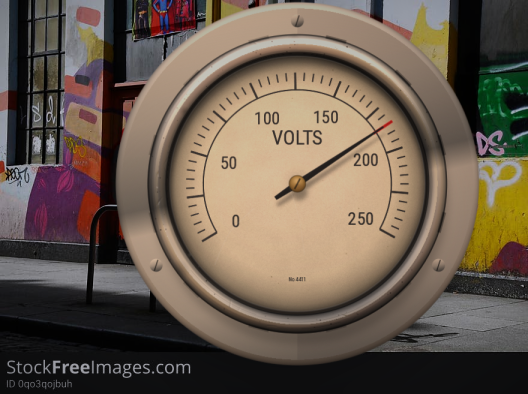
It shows 185 V
